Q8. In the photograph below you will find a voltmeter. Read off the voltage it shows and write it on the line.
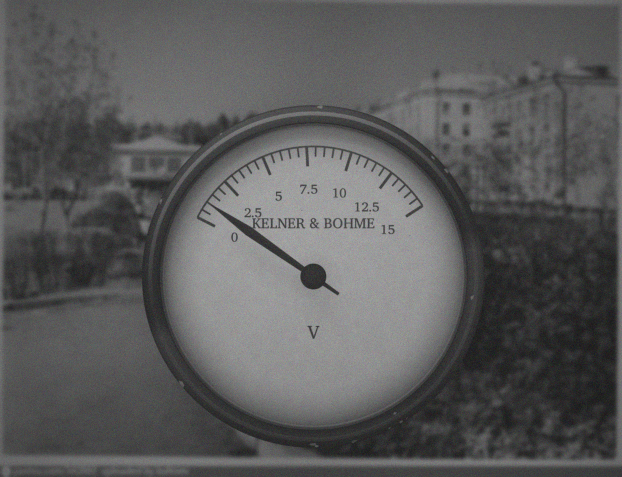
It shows 1 V
